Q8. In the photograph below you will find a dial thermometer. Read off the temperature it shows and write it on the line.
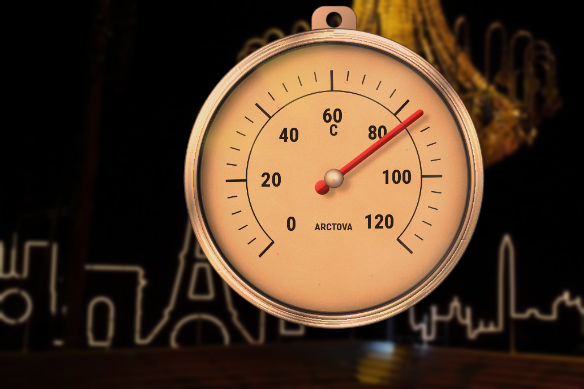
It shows 84 °C
